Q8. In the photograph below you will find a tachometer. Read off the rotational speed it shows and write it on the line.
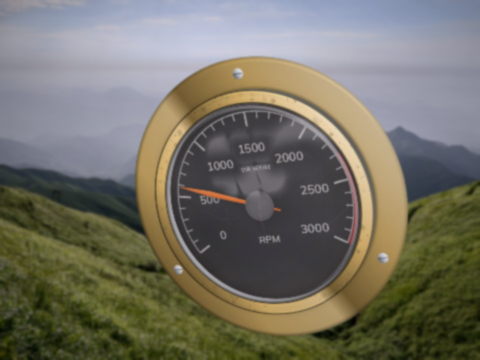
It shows 600 rpm
